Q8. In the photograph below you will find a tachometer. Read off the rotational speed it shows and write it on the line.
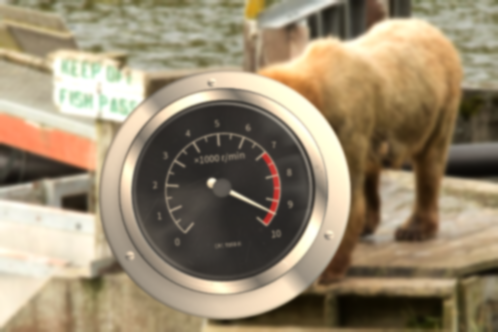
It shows 9500 rpm
